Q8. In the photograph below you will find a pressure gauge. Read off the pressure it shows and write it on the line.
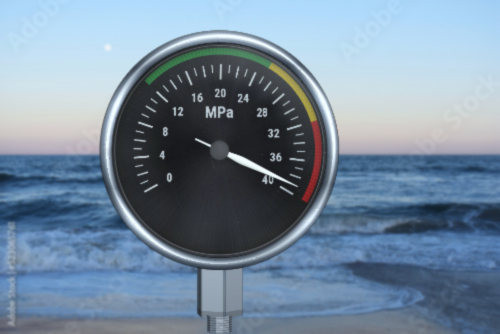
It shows 39 MPa
